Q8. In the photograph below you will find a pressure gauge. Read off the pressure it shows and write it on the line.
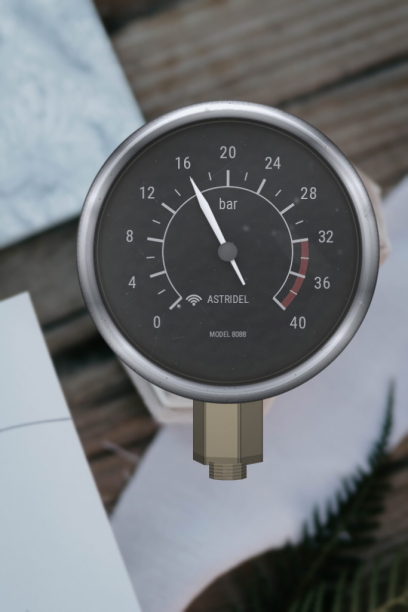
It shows 16 bar
